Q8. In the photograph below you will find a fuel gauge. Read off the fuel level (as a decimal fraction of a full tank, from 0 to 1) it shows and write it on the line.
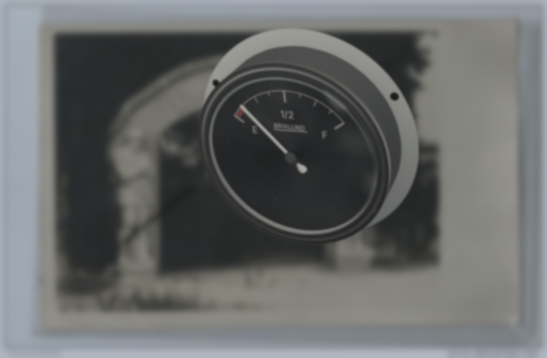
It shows 0.125
